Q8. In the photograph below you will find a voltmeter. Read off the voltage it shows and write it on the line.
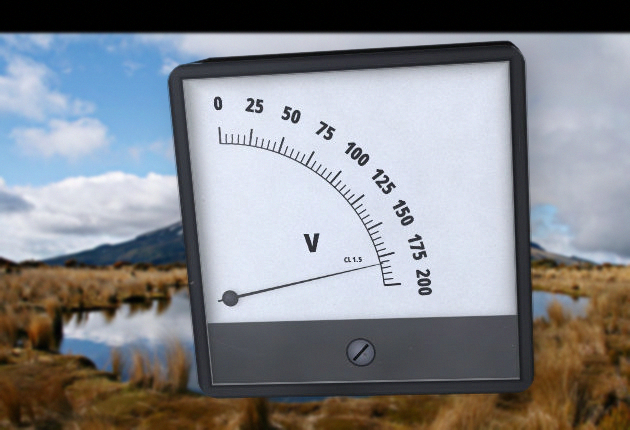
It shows 180 V
